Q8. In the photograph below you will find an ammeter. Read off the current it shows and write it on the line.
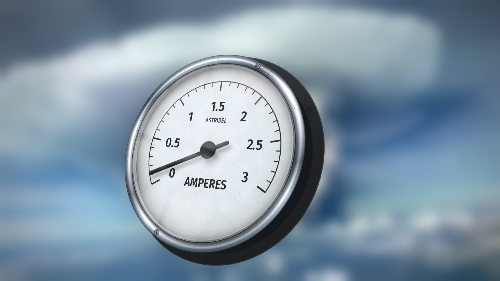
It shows 0.1 A
